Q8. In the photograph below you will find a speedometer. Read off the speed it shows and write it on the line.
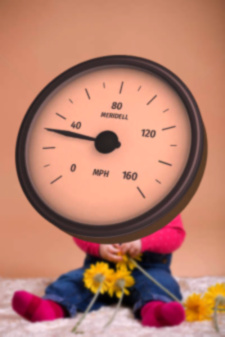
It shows 30 mph
